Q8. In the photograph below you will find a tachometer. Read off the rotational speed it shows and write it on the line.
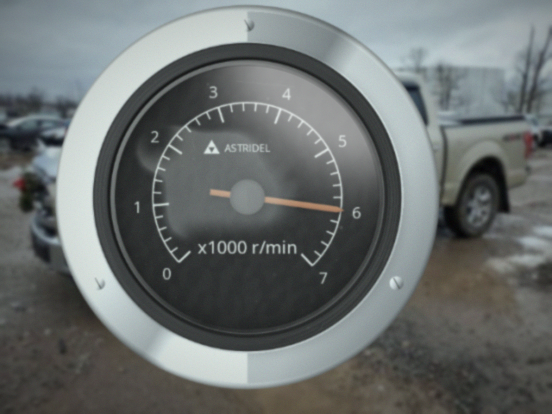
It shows 6000 rpm
